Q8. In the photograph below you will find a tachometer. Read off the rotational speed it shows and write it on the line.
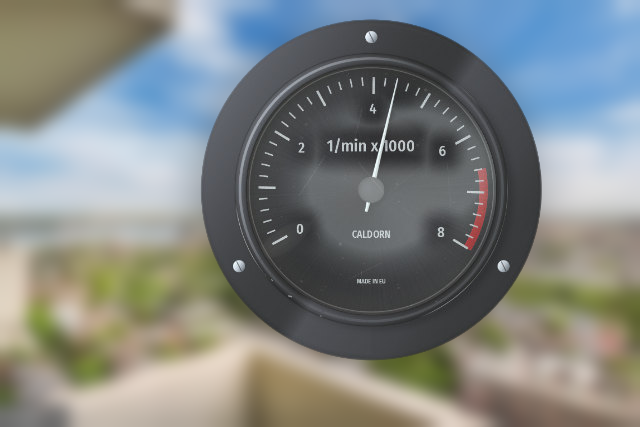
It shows 4400 rpm
